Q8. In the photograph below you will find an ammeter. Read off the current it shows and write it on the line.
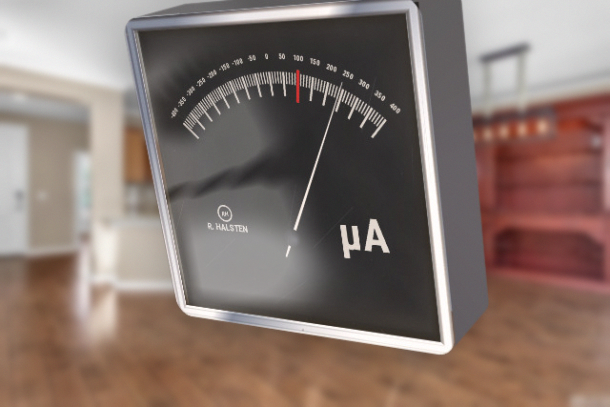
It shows 250 µA
